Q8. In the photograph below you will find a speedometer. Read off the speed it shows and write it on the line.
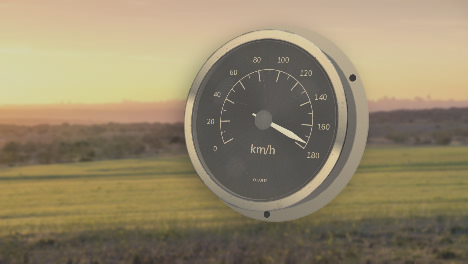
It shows 175 km/h
